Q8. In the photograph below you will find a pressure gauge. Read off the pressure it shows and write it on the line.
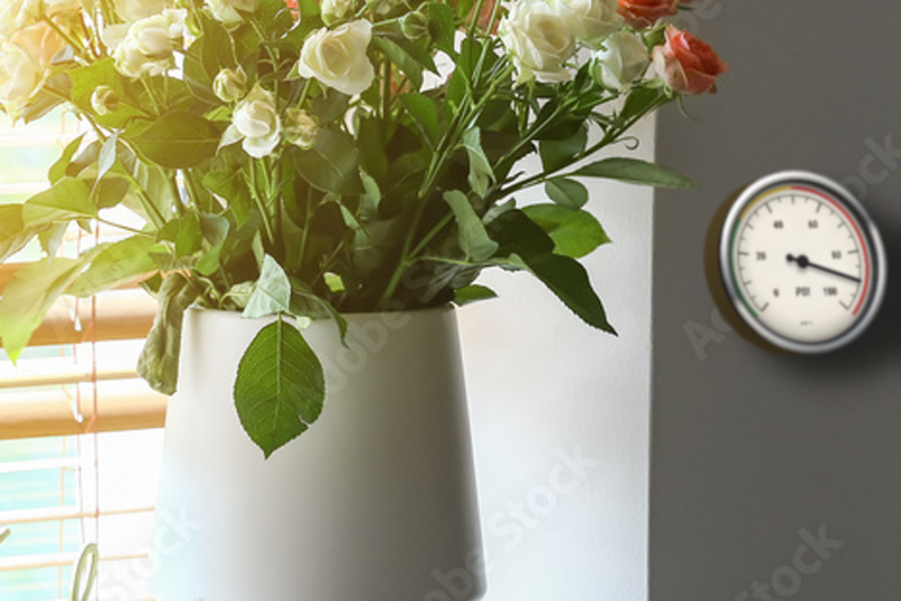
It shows 90 psi
